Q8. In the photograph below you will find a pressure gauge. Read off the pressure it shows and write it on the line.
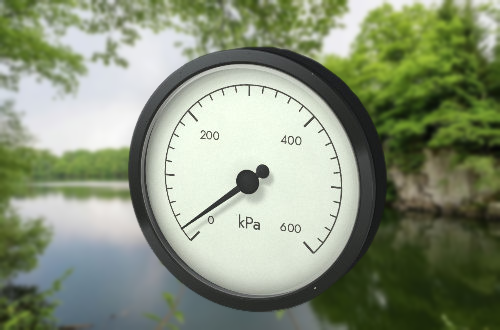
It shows 20 kPa
